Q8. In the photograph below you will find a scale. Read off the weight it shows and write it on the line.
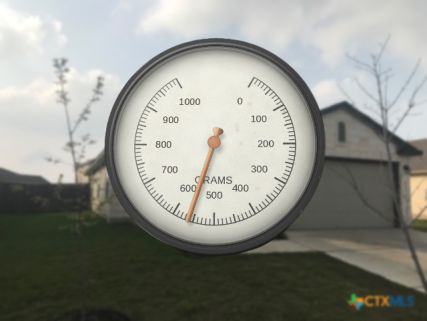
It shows 560 g
